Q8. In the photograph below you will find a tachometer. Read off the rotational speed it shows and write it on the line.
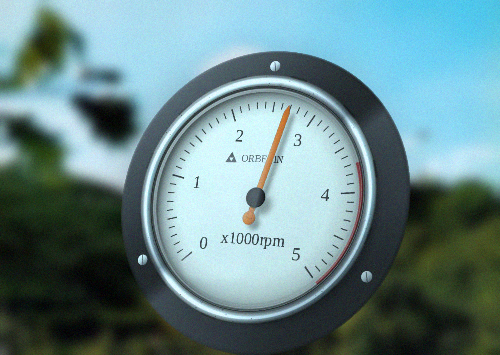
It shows 2700 rpm
